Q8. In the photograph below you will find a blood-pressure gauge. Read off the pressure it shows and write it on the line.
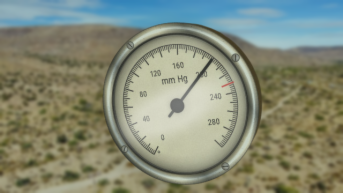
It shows 200 mmHg
